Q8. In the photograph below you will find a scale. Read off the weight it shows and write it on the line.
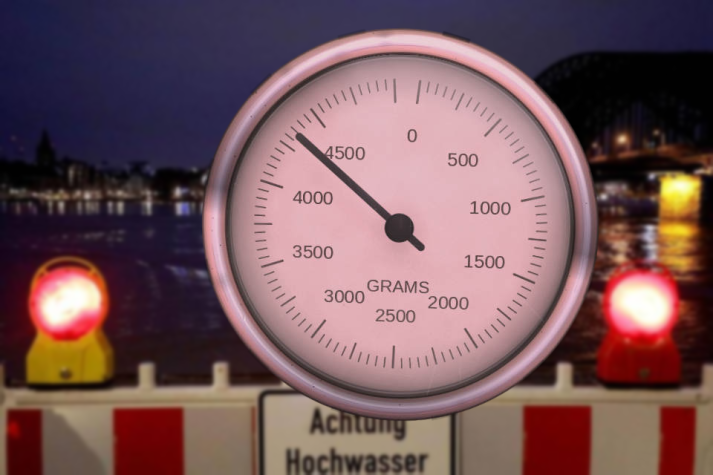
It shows 4350 g
